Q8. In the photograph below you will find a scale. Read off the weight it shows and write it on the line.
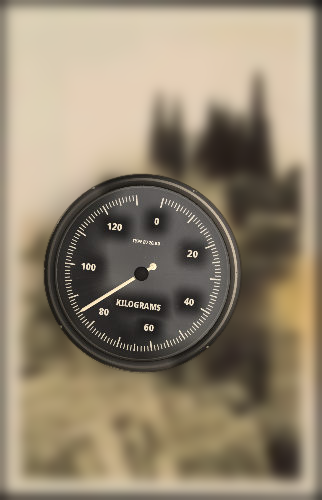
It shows 85 kg
